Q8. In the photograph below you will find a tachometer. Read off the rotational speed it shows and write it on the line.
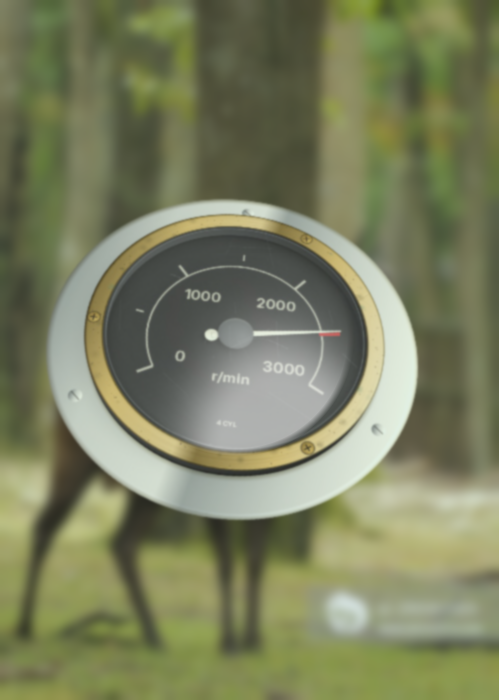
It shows 2500 rpm
